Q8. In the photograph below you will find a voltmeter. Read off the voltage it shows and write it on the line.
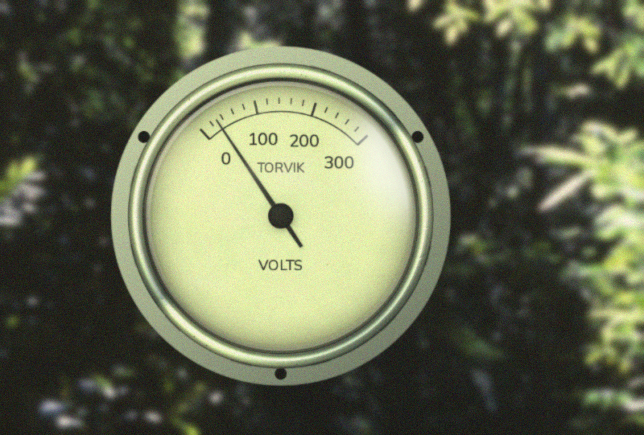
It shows 30 V
